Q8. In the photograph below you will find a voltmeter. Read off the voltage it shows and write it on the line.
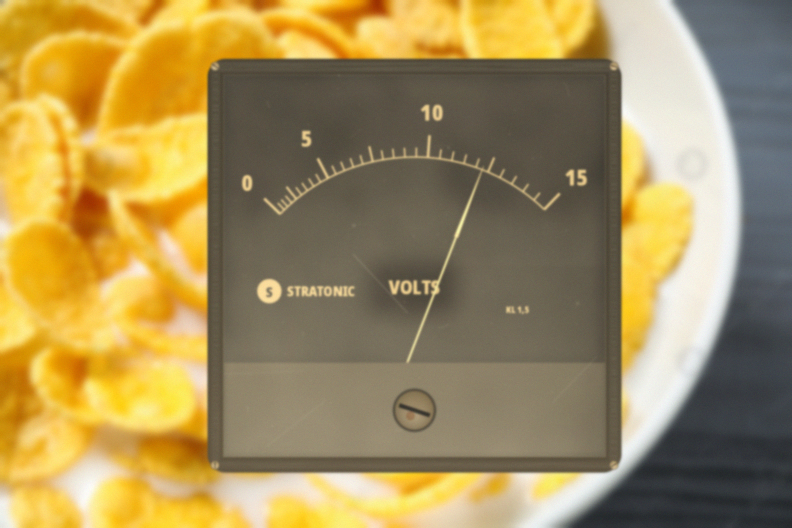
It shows 12.25 V
